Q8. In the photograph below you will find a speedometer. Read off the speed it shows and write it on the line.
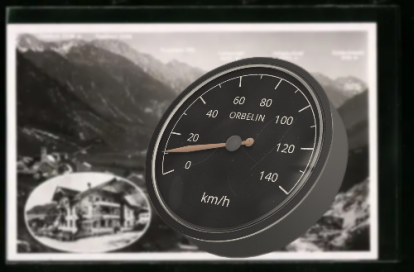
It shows 10 km/h
